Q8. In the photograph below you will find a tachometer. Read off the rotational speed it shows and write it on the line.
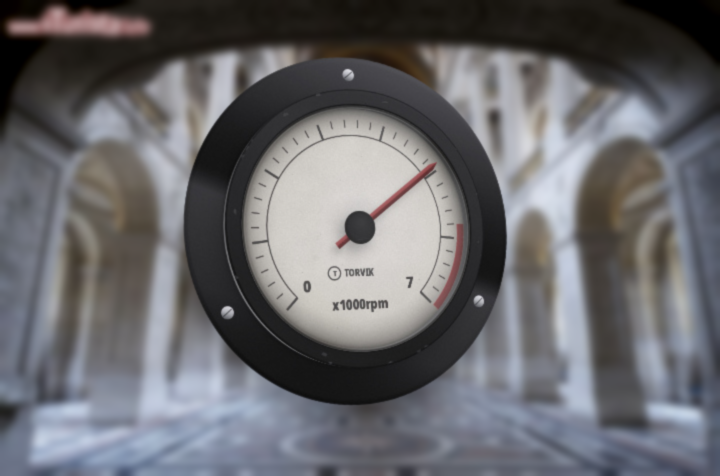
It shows 4900 rpm
